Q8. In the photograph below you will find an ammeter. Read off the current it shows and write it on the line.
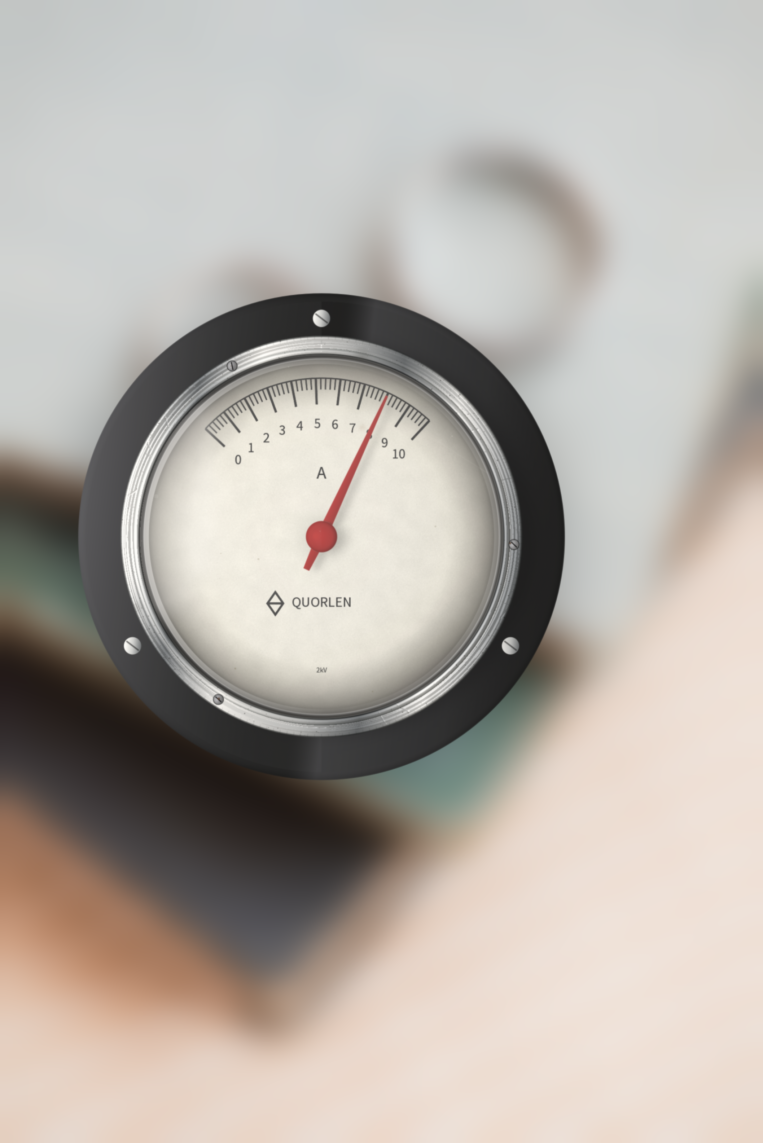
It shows 8 A
